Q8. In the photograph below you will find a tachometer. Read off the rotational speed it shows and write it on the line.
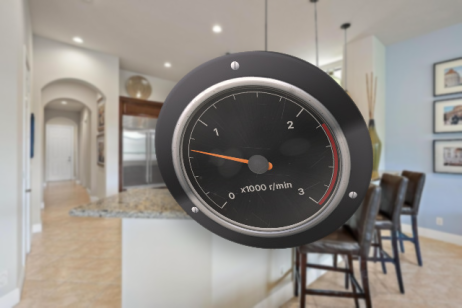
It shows 700 rpm
